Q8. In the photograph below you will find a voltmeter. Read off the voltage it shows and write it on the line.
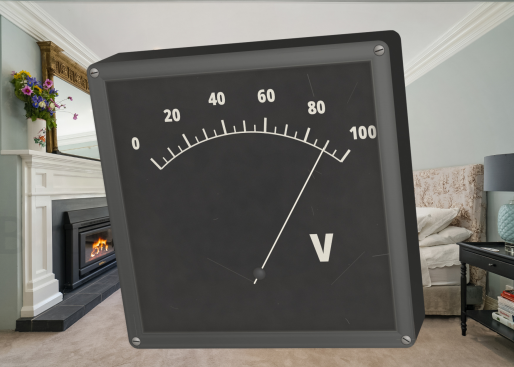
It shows 90 V
